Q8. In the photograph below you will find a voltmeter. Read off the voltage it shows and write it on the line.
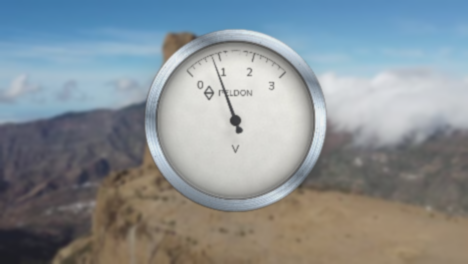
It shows 0.8 V
